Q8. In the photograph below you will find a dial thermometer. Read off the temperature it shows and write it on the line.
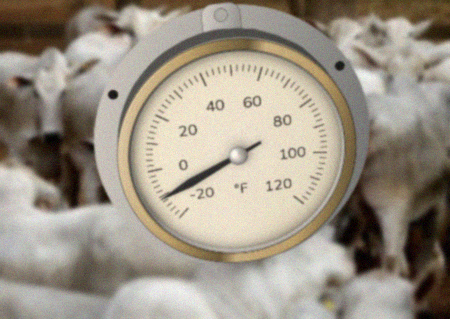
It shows -10 °F
